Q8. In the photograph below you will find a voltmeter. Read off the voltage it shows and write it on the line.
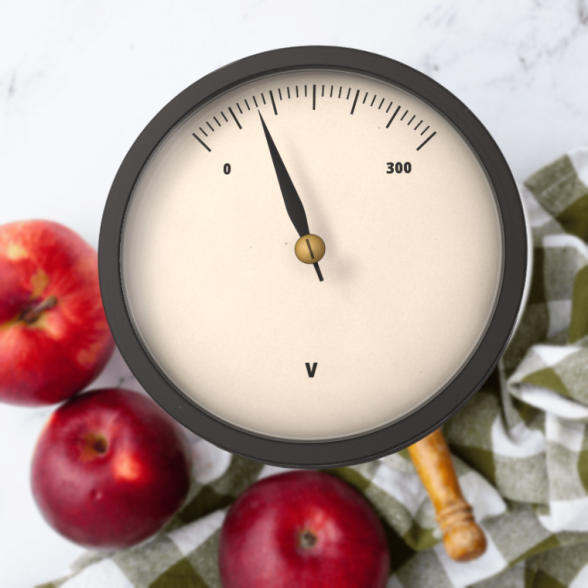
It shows 80 V
